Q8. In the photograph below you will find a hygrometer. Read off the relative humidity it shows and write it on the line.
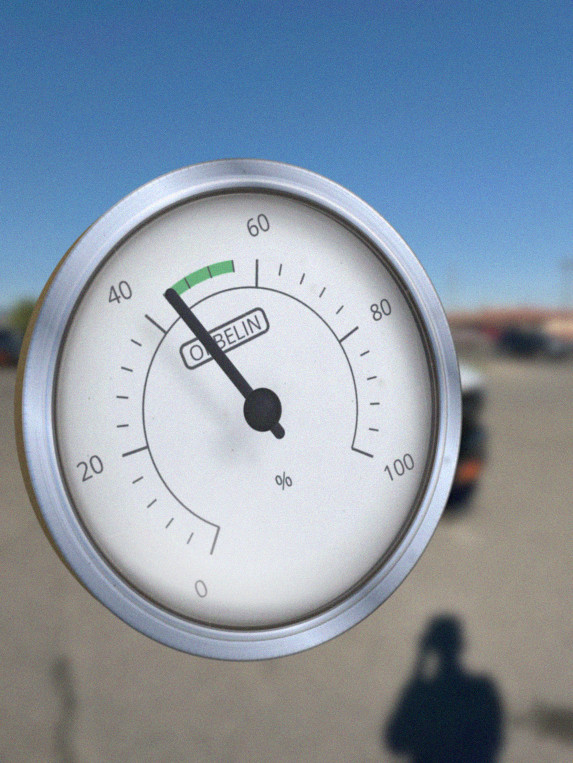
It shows 44 %
